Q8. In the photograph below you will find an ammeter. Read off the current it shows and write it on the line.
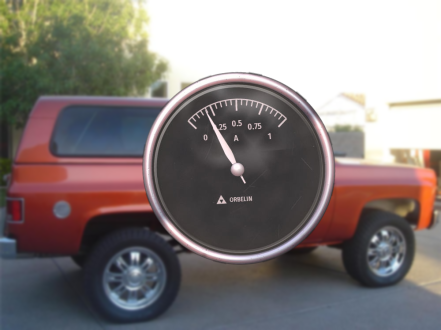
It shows 0.2 A
